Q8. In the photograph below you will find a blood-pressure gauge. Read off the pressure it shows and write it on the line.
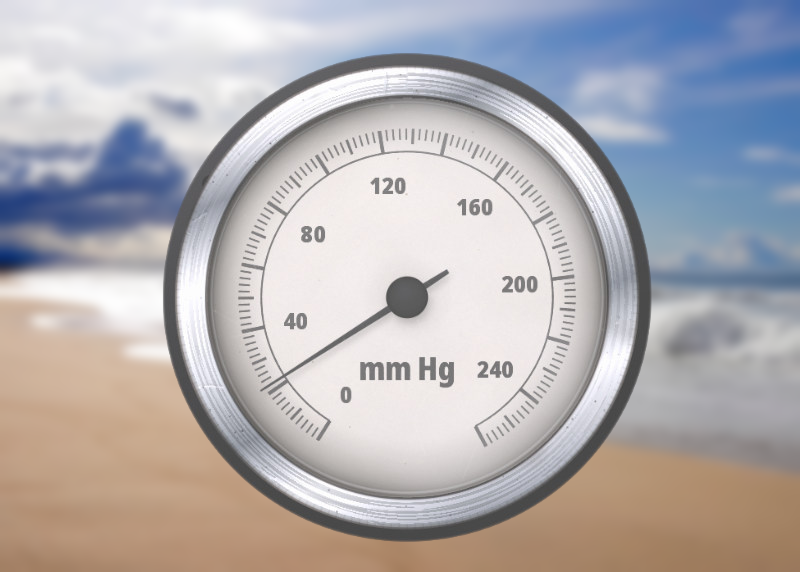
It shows 22 mmHg
